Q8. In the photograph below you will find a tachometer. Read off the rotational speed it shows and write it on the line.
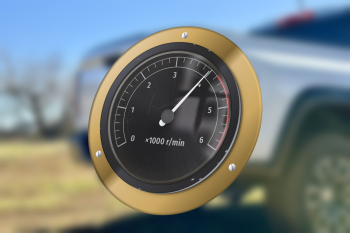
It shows 4000 rpm
